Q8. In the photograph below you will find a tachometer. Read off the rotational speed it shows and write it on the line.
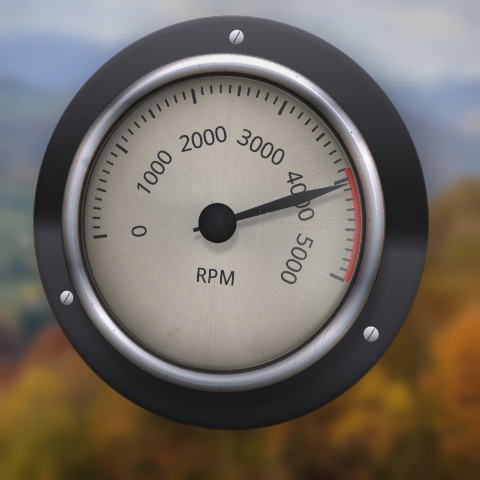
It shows 4050 rpm
